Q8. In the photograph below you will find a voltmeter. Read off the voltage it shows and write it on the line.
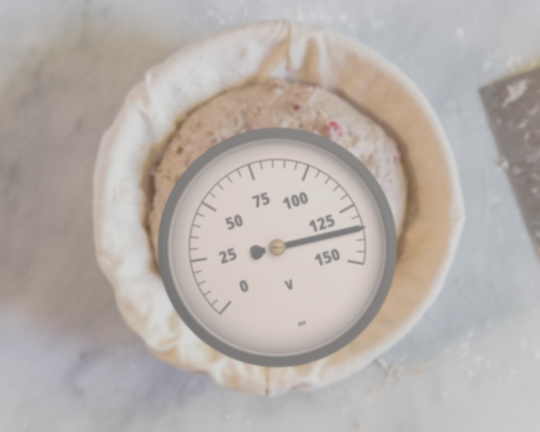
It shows 135 V
